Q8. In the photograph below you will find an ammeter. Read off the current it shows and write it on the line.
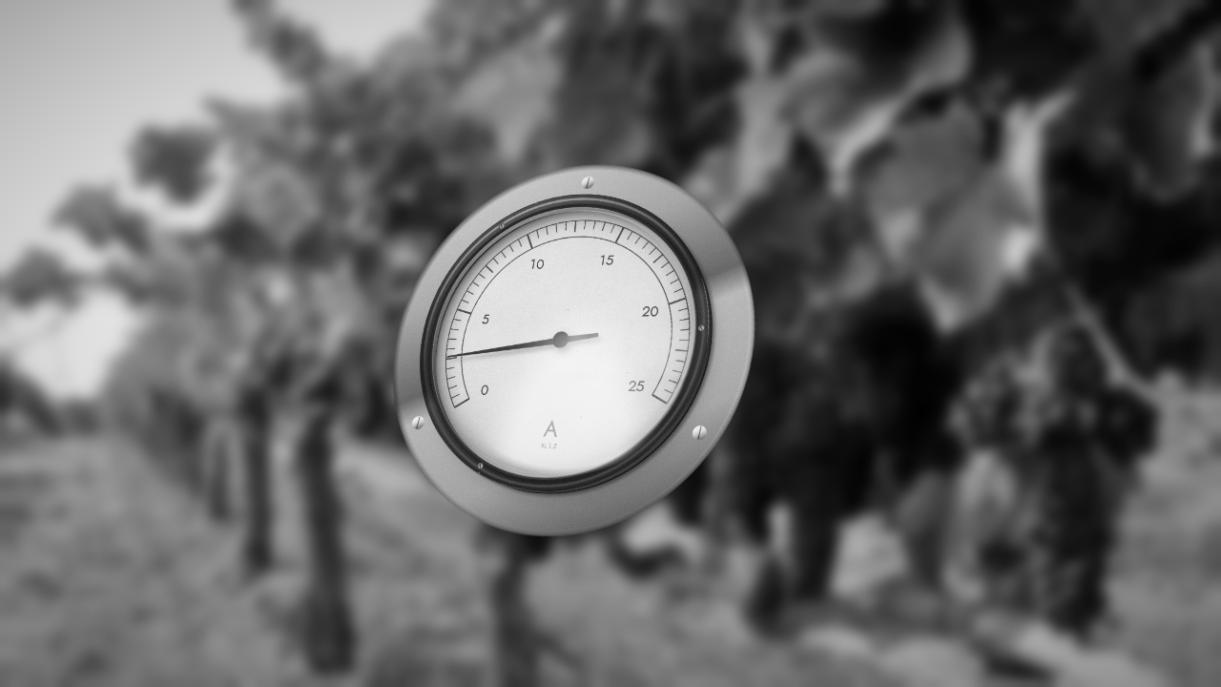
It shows 2.5 A
